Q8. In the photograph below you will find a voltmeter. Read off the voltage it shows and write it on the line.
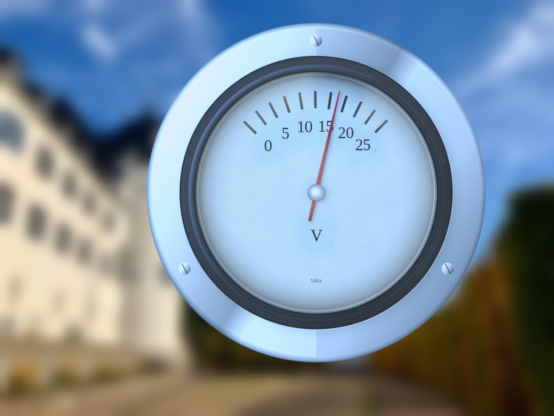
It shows 16.25 V
